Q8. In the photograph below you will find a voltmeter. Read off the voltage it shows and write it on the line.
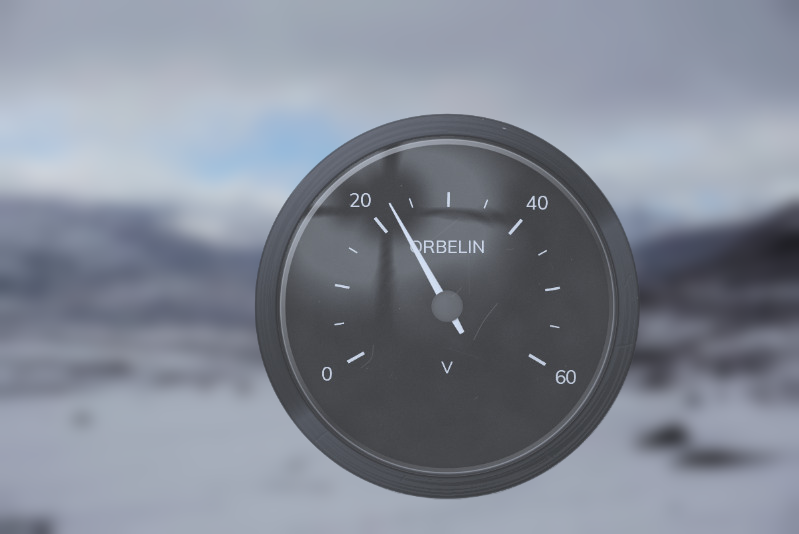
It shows 22.5 V
